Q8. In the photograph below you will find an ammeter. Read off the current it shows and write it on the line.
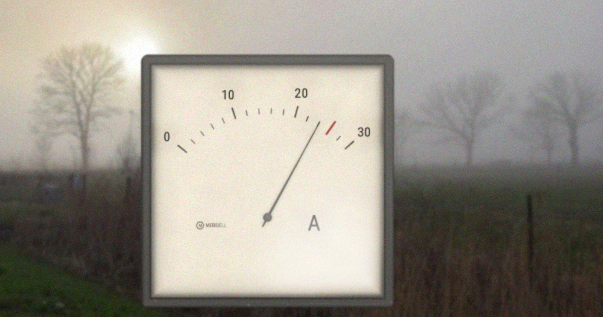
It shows 24 A
